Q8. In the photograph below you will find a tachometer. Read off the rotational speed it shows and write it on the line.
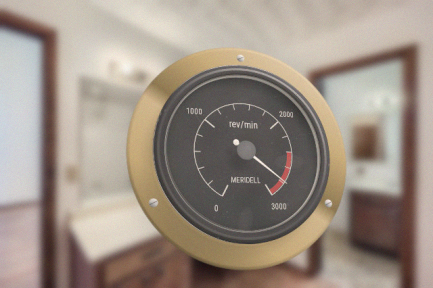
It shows 2800 rpm
